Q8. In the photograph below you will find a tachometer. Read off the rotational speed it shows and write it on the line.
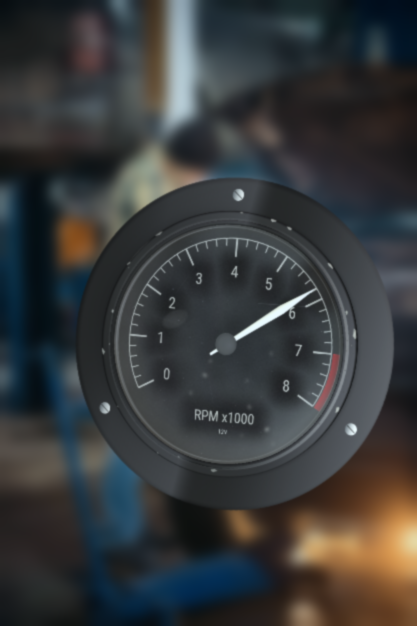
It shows 5800 rpm
